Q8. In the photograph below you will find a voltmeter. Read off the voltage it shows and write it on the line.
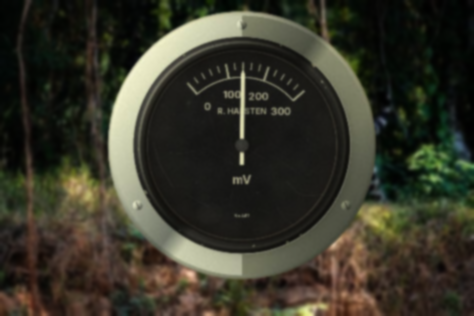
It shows 140 mV
